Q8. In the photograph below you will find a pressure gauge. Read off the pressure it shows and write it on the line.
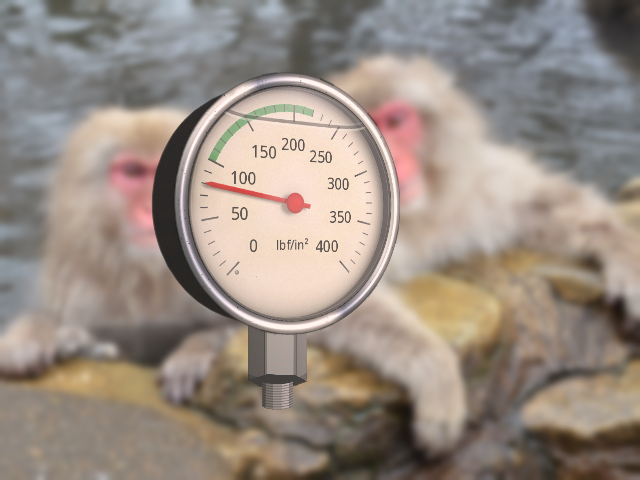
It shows 80 psi
